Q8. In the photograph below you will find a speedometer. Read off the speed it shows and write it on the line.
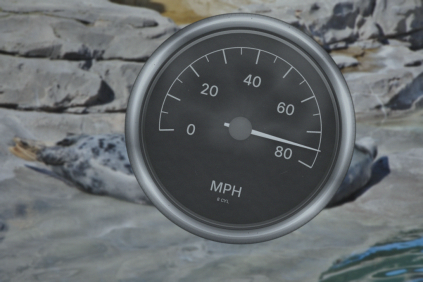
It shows 75 mph
